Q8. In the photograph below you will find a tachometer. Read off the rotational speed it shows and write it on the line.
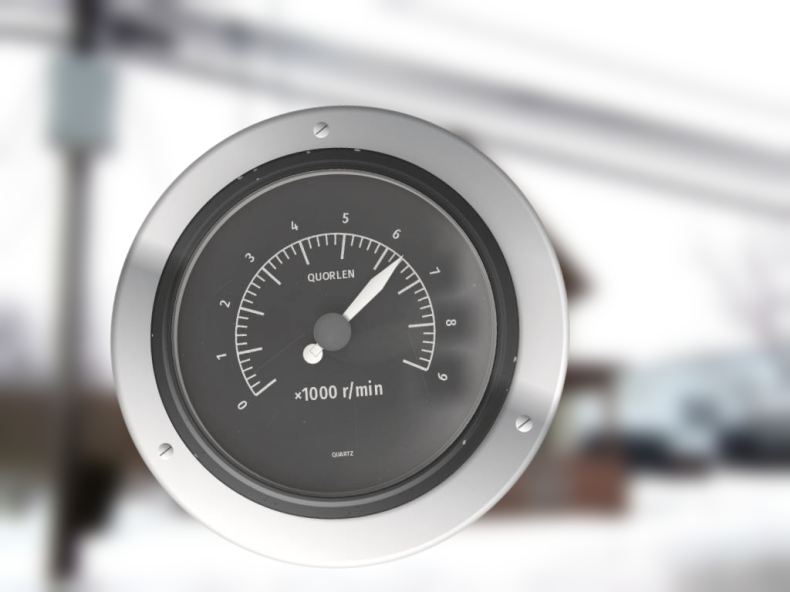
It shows 6400 rpm
